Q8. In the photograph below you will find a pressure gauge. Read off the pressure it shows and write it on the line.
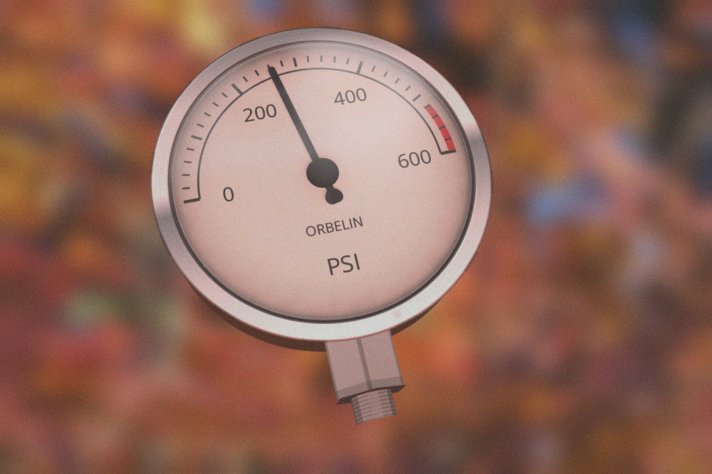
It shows 260 psi
